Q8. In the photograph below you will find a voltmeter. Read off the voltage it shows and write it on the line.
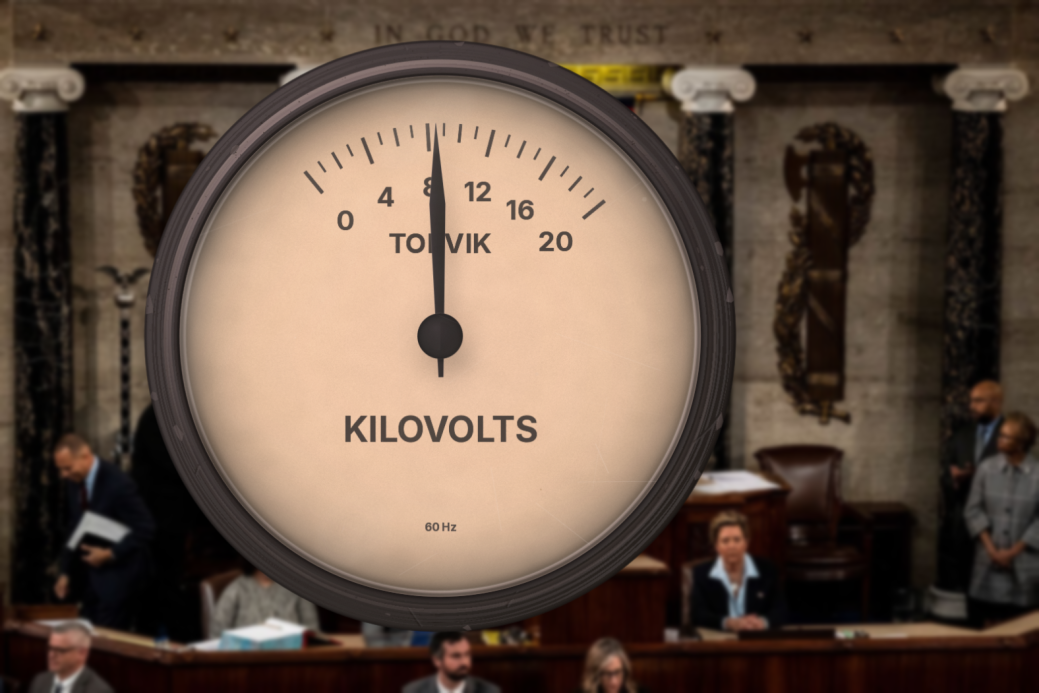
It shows 8.5 kV
